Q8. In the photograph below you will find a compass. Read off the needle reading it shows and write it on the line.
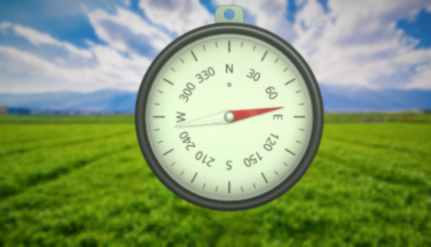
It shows 80 °
